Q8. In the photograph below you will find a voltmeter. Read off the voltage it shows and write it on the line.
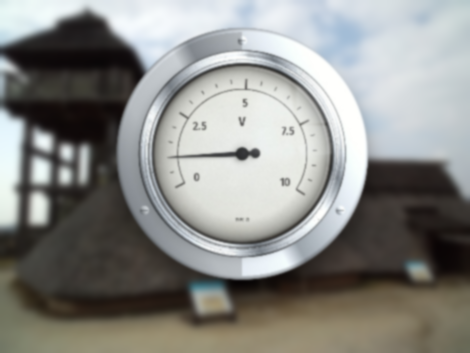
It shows 1 V
